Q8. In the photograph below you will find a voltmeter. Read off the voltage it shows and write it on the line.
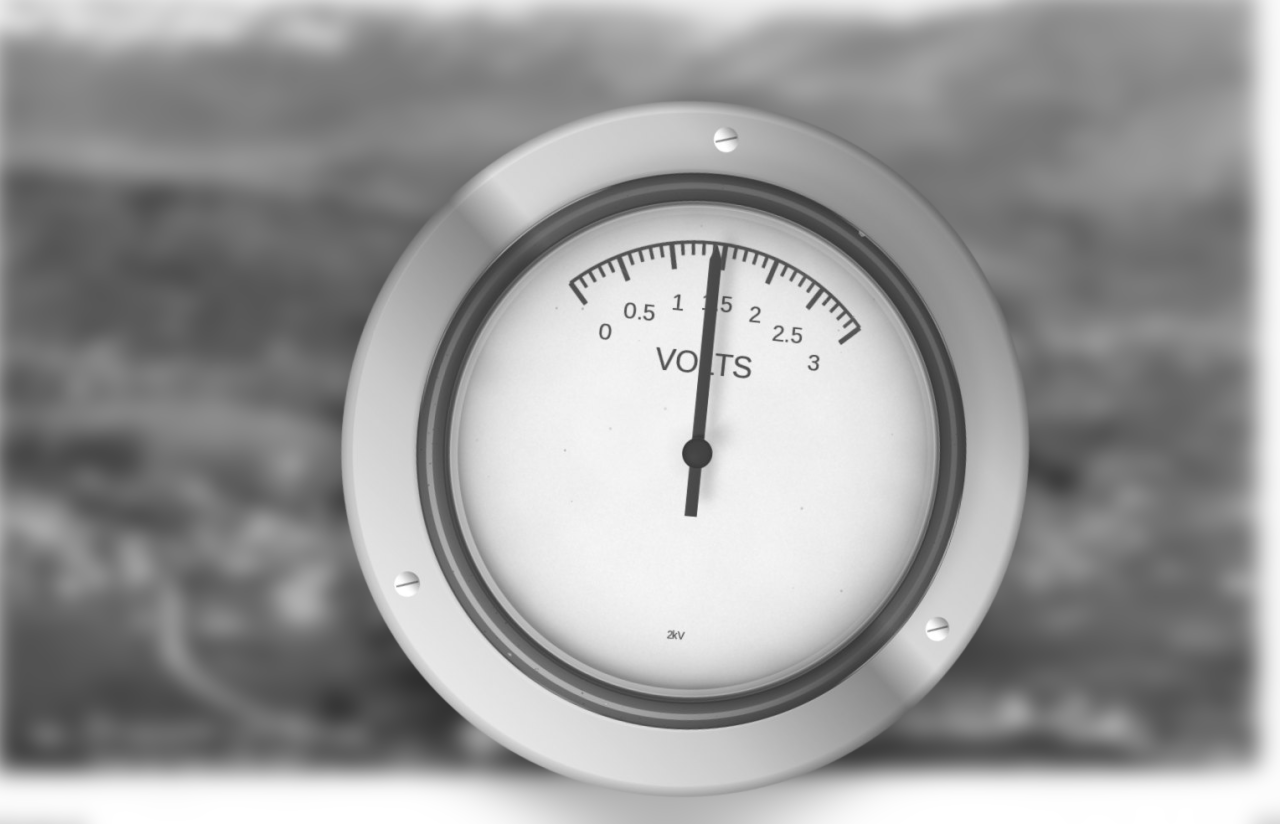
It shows 1.4 V
